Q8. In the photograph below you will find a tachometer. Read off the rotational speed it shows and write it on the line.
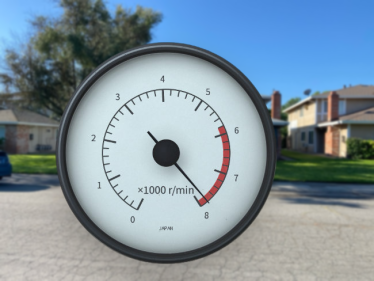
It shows 7800 rpm
